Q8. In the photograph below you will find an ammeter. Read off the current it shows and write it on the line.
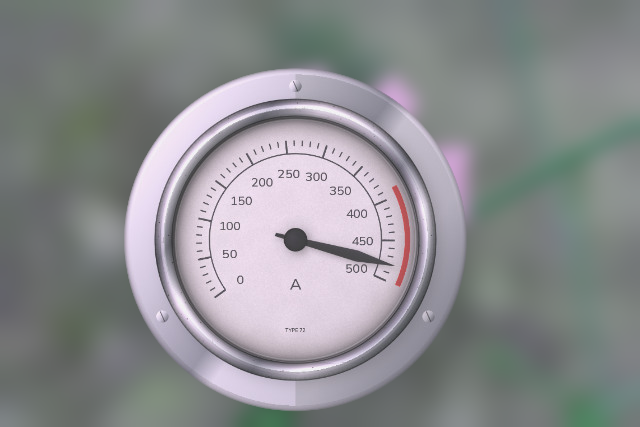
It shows 480 A
